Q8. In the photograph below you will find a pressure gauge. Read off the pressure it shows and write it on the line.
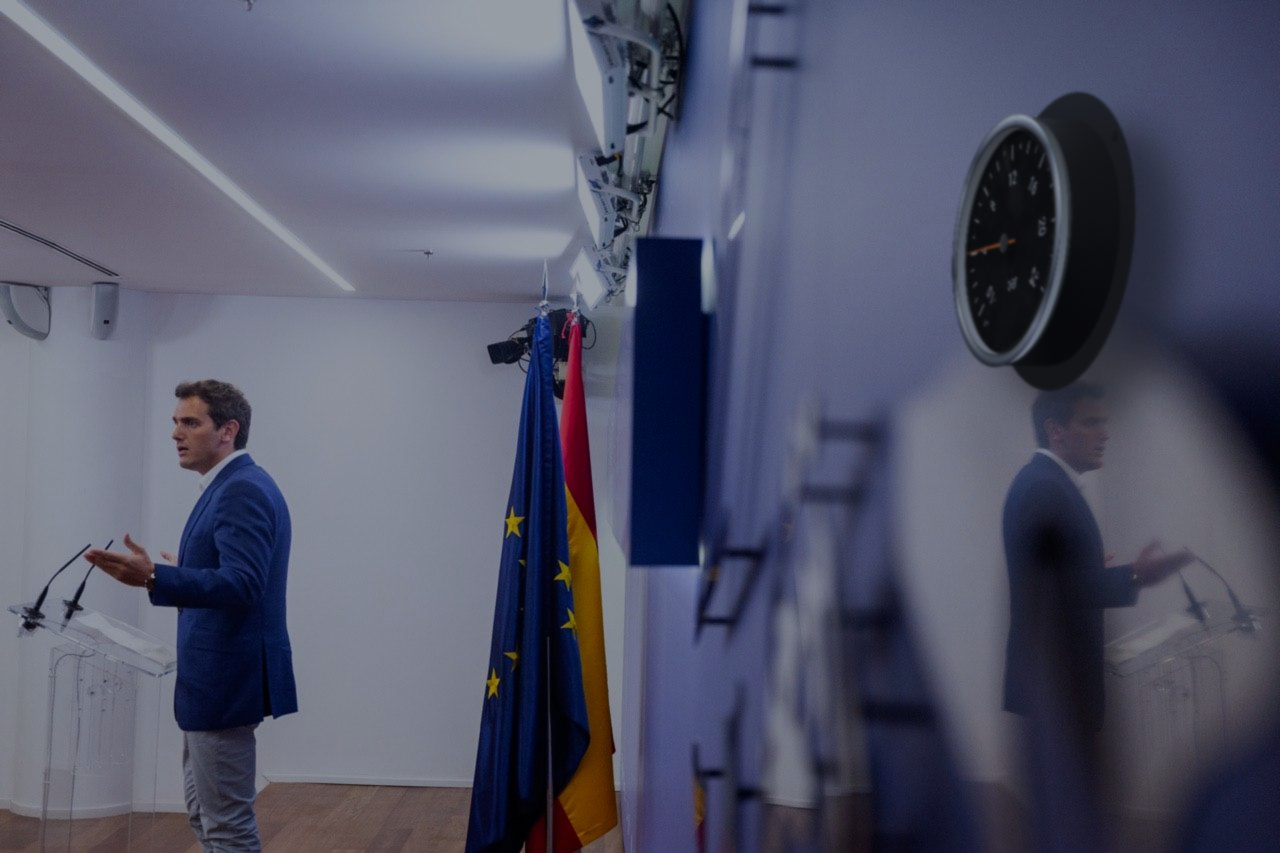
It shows 4 bar
